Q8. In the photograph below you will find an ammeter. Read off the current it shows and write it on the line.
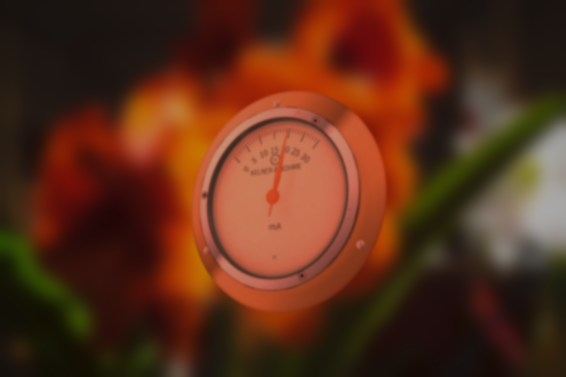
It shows 20 mA
